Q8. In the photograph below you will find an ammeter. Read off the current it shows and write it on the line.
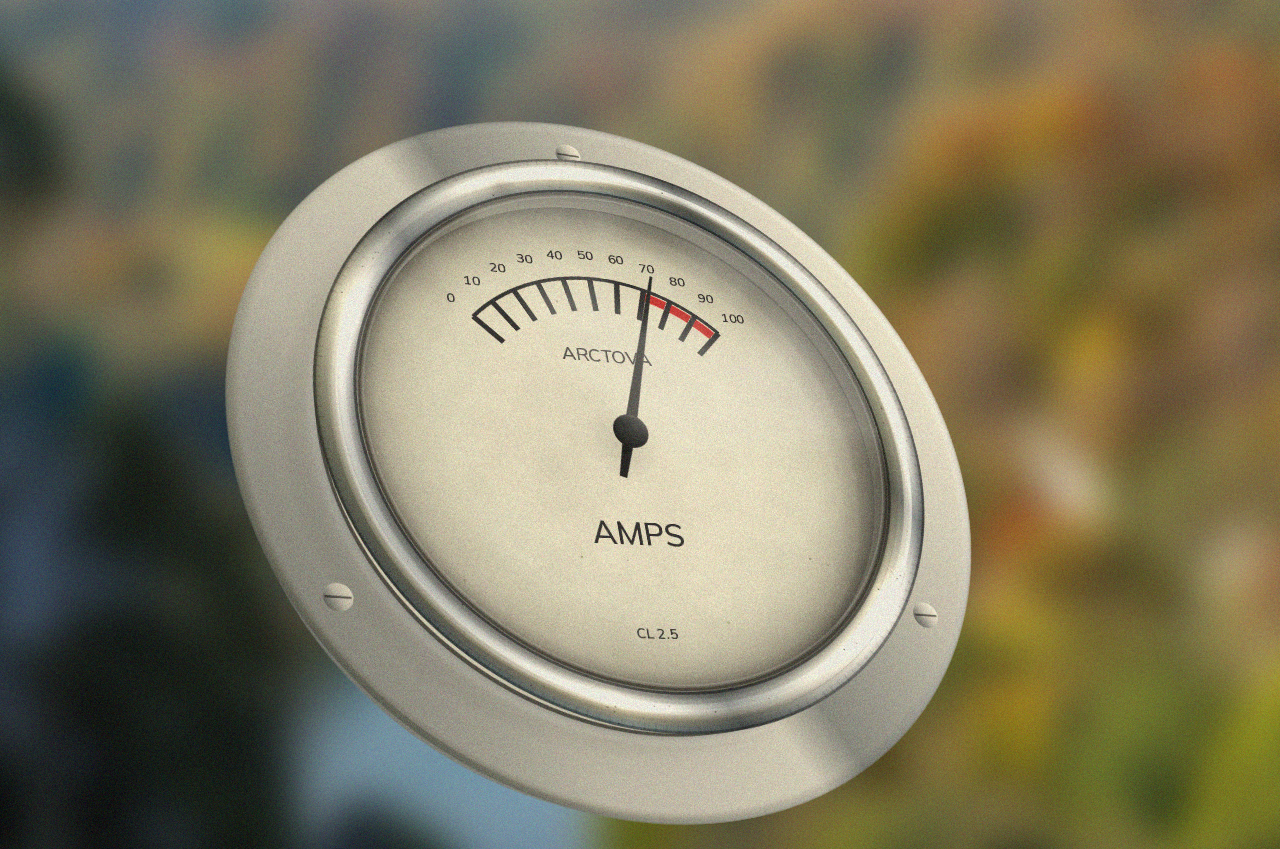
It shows 70 A
